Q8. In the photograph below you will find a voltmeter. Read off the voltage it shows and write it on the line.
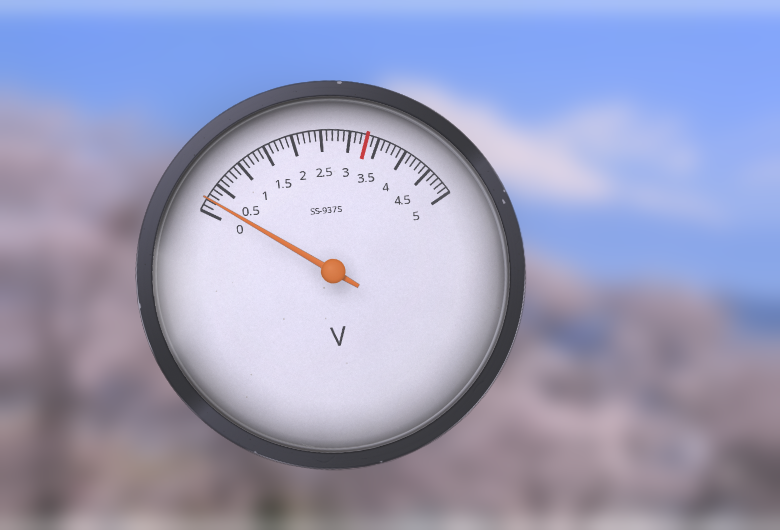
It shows 0.2 V
